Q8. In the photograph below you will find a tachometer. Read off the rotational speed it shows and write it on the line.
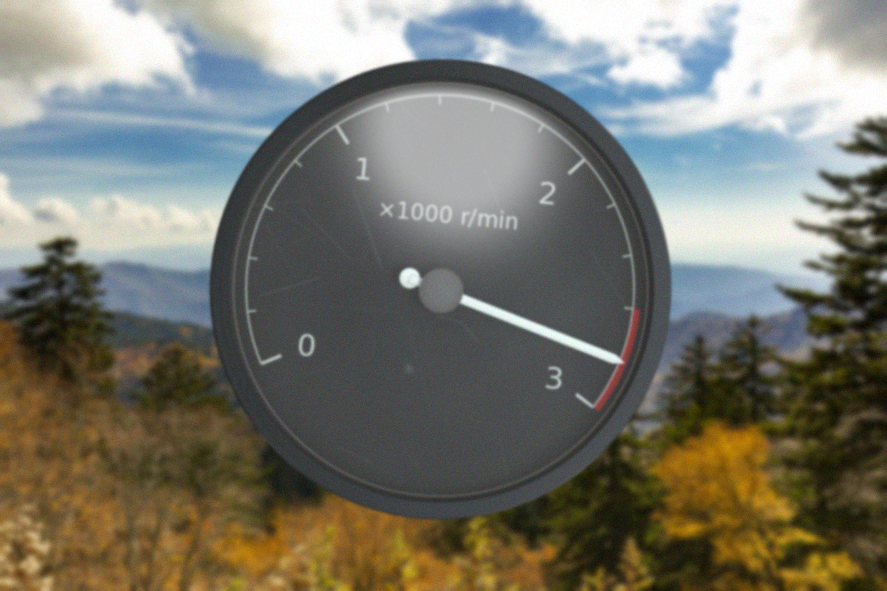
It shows 2800 rpm
